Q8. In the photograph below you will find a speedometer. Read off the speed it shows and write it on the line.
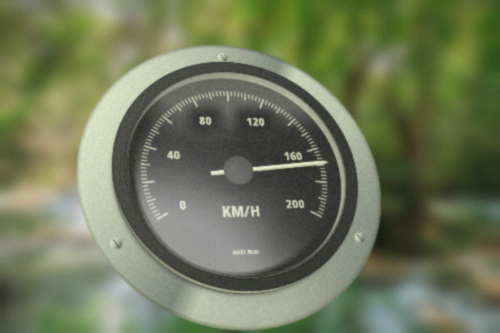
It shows 170 km/h
